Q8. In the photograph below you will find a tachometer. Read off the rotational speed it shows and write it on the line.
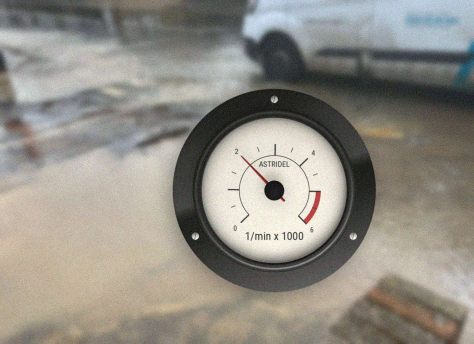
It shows 2000 rpm
